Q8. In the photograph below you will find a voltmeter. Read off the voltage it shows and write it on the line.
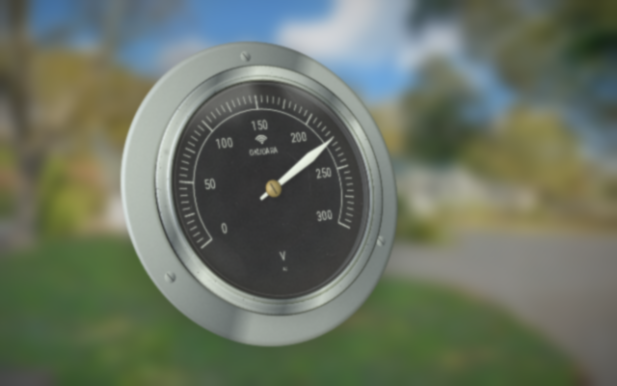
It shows 225 V
